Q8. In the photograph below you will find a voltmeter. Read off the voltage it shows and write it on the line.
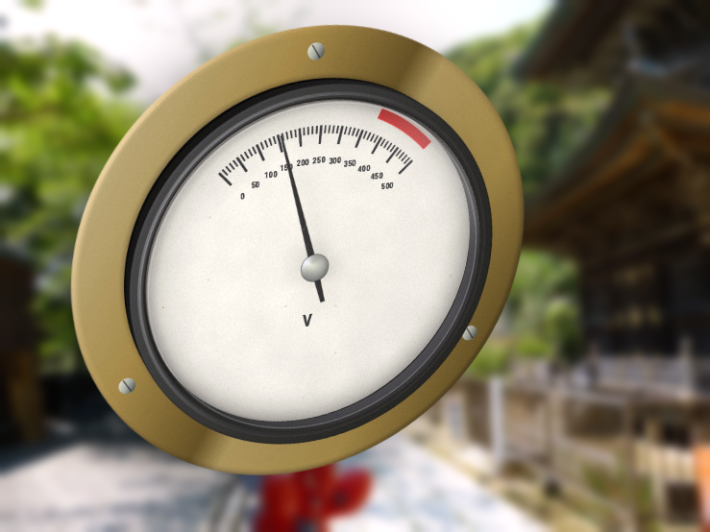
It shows 150 V
